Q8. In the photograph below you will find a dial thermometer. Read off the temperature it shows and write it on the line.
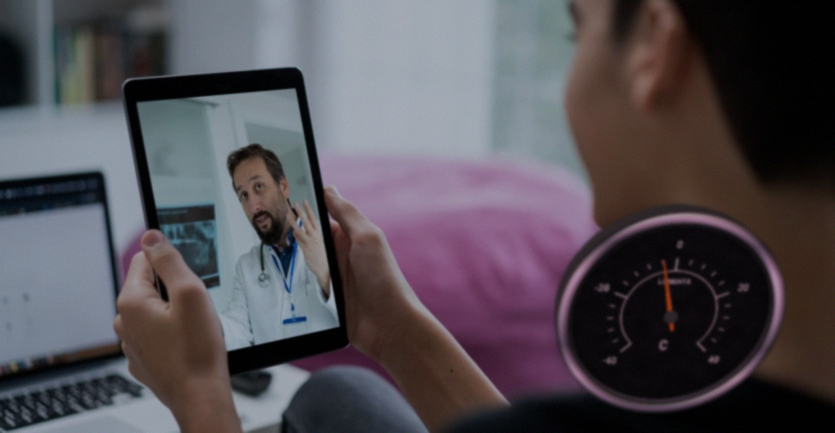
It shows -4 °C
